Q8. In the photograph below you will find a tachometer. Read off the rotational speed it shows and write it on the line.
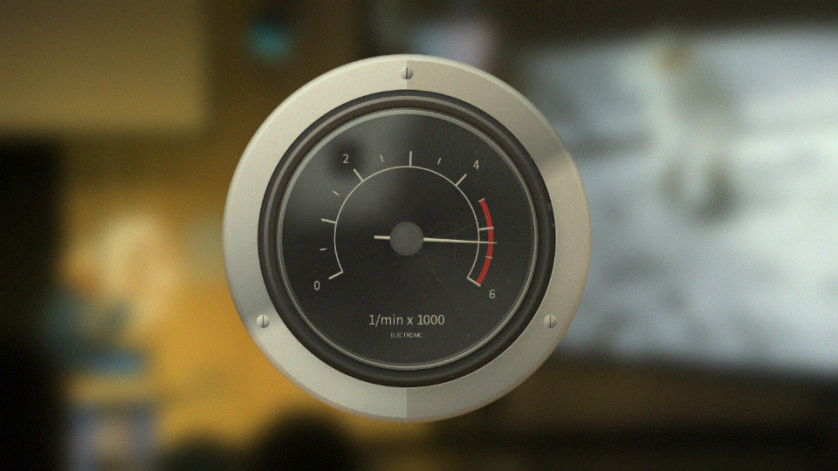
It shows 5250 rpm
